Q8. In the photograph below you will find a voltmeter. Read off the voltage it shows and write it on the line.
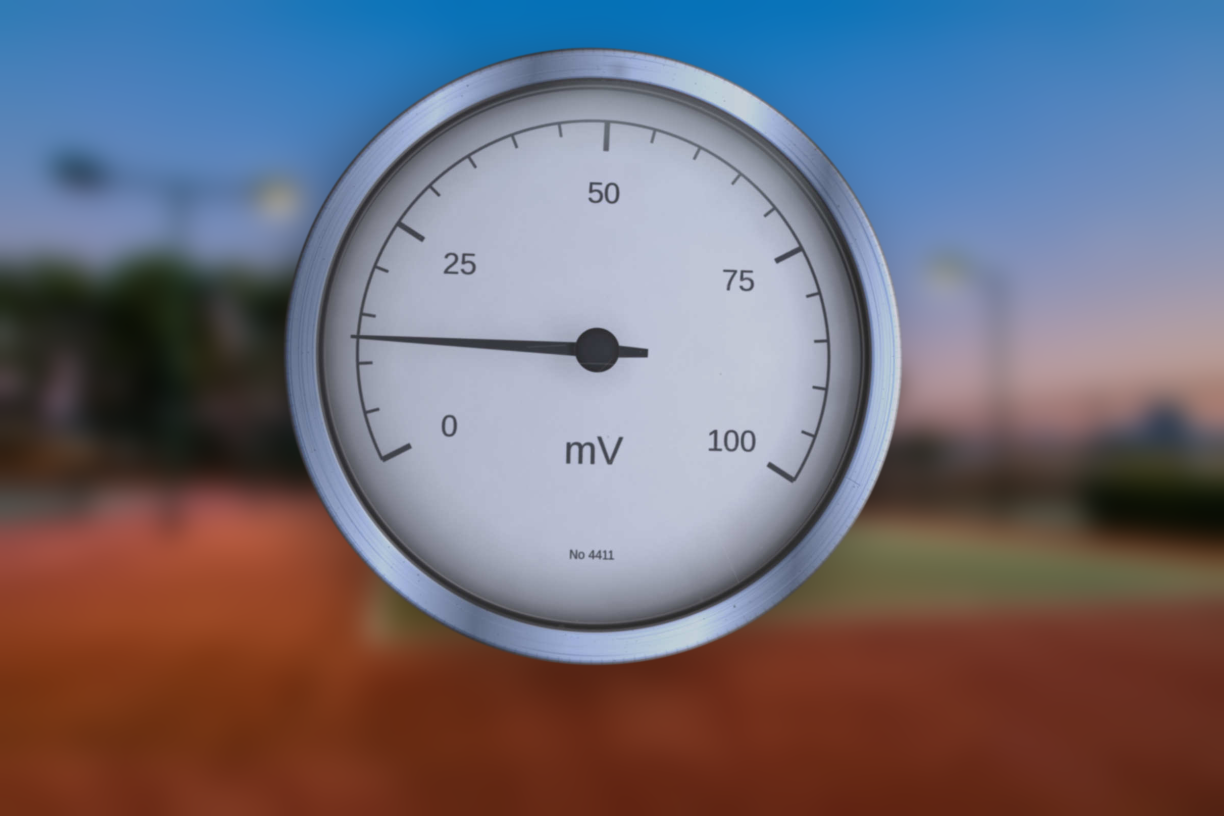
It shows 12.5 mV
